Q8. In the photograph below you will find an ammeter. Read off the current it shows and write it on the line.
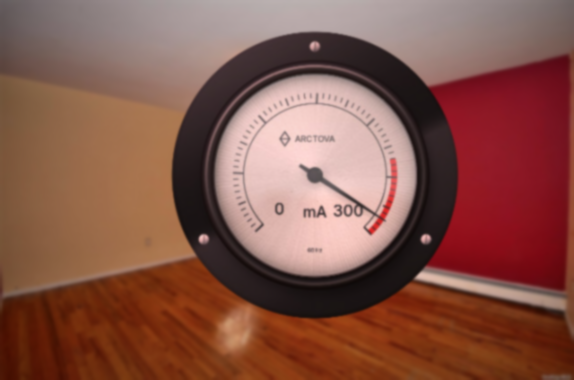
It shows 285 mA
